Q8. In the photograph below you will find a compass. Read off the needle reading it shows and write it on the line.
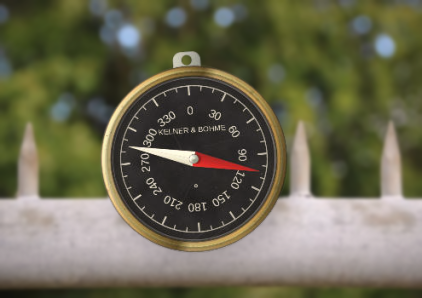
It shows 105 °
